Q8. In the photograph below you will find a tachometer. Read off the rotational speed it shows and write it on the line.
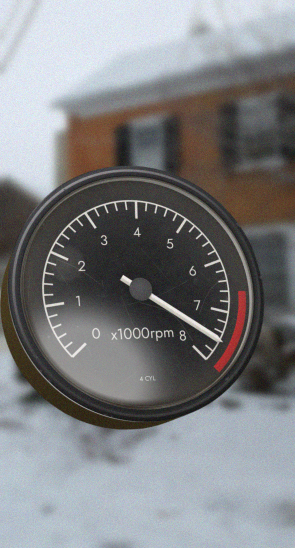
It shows 7600 rpm
